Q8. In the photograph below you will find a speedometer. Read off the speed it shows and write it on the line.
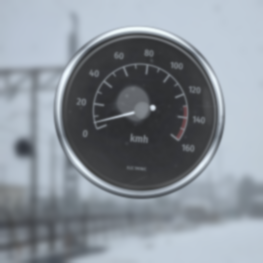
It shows 5 km/h
